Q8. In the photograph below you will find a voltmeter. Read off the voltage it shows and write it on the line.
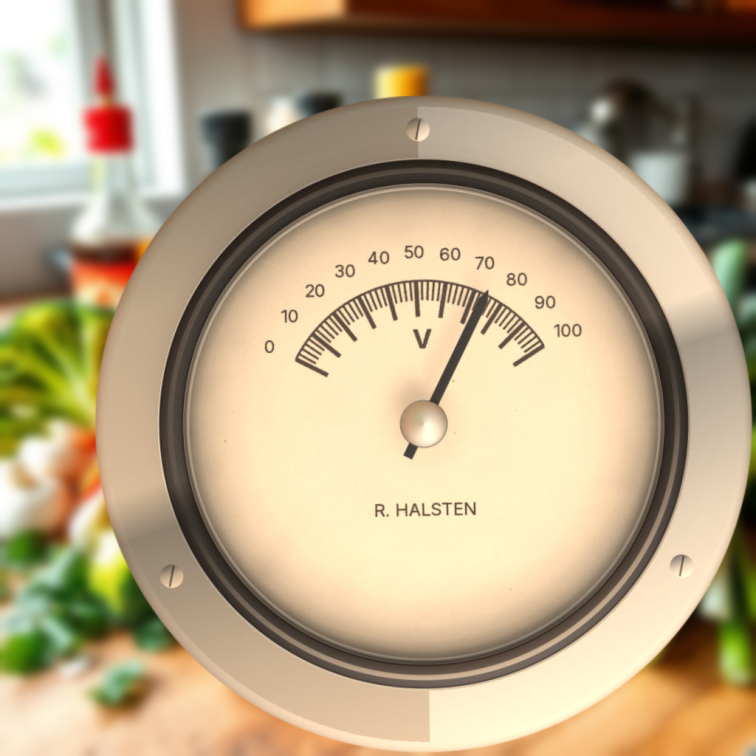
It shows 74 V
